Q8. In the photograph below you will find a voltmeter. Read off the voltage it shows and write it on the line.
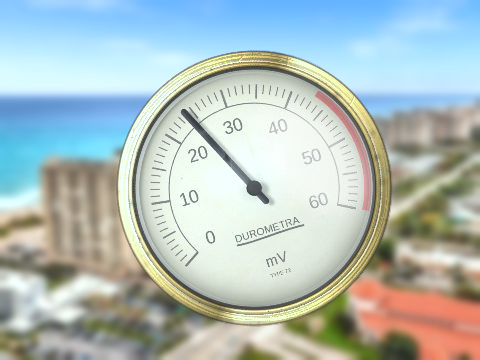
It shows 24 mV
